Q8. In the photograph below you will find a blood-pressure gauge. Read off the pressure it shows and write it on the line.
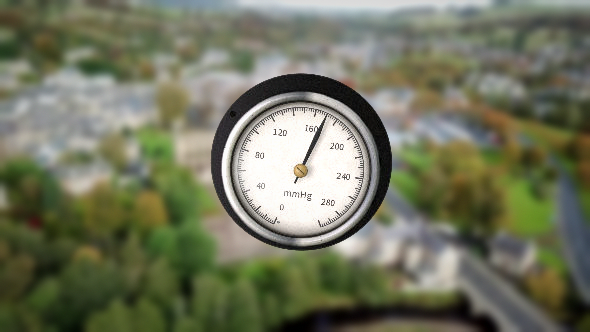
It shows 170 mmHg
